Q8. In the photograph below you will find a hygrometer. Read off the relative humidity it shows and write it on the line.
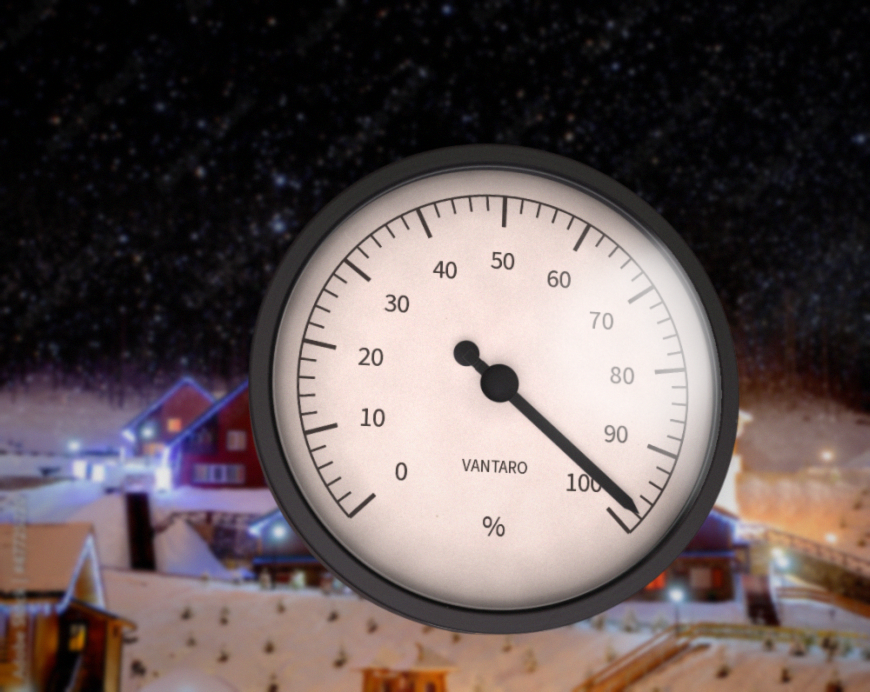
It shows 98 %
